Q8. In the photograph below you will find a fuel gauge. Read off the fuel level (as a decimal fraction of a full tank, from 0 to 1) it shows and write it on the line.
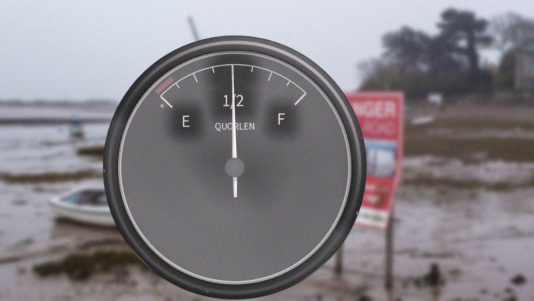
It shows 0.5
